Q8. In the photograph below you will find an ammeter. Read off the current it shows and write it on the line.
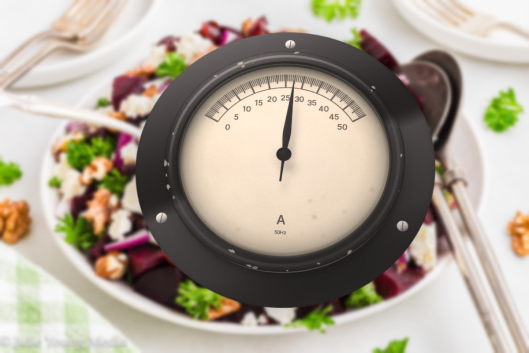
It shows 27.5 A
